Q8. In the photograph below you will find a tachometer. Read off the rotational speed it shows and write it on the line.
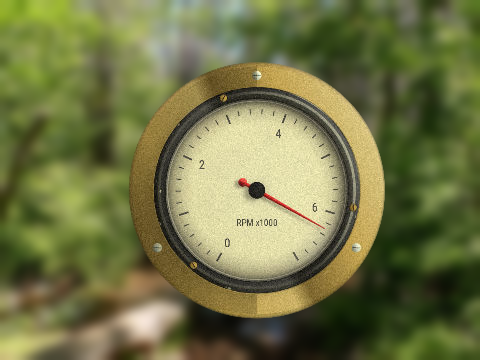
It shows 6300 rpm
